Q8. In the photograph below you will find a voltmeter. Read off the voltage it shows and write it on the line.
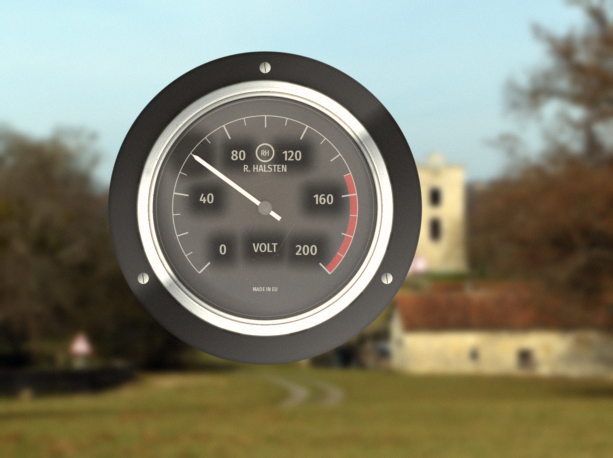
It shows 60 V
